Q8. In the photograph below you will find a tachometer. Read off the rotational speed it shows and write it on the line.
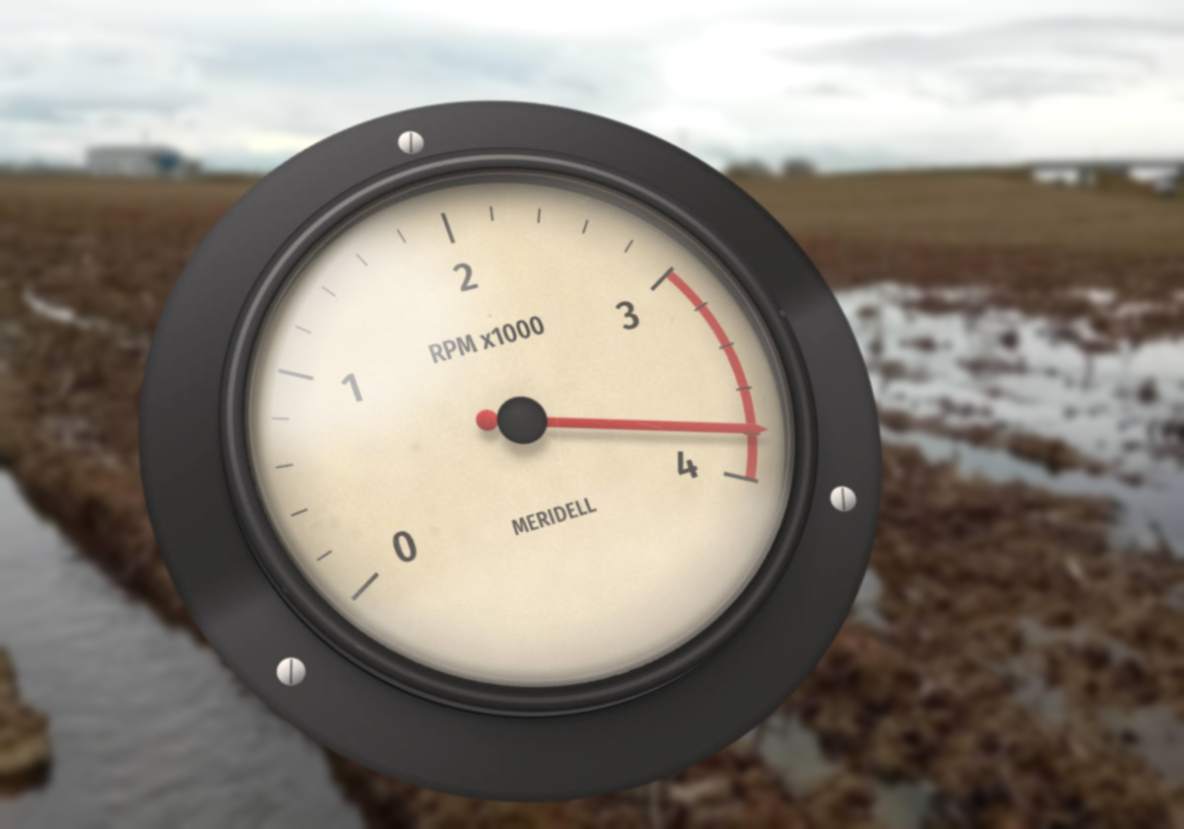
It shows 3800 rpm
